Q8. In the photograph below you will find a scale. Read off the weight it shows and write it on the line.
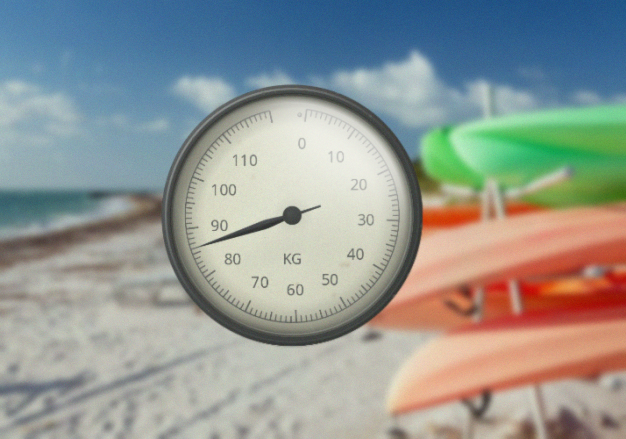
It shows 86 kg
